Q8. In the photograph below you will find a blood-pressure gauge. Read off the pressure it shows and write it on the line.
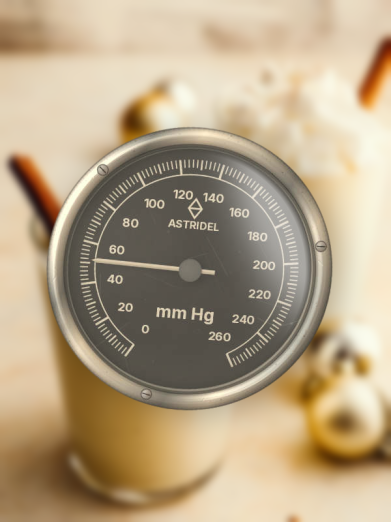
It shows 52 mmHg
